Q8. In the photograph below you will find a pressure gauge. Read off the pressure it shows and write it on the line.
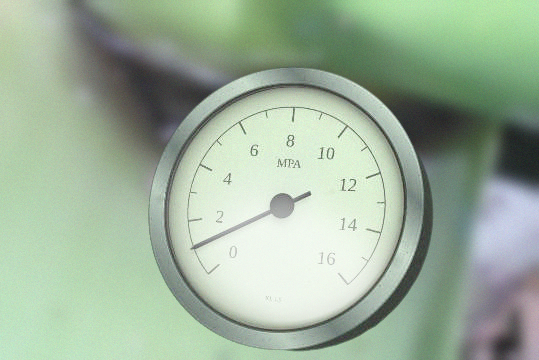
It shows 1 MPa
